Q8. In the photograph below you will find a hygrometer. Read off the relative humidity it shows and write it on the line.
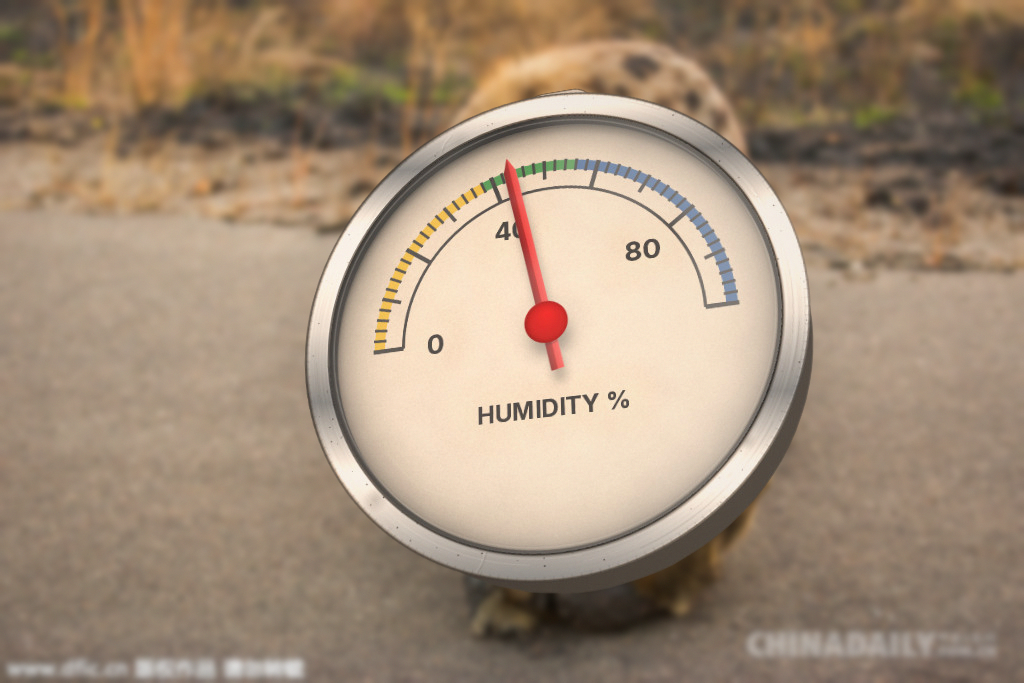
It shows 44 %
